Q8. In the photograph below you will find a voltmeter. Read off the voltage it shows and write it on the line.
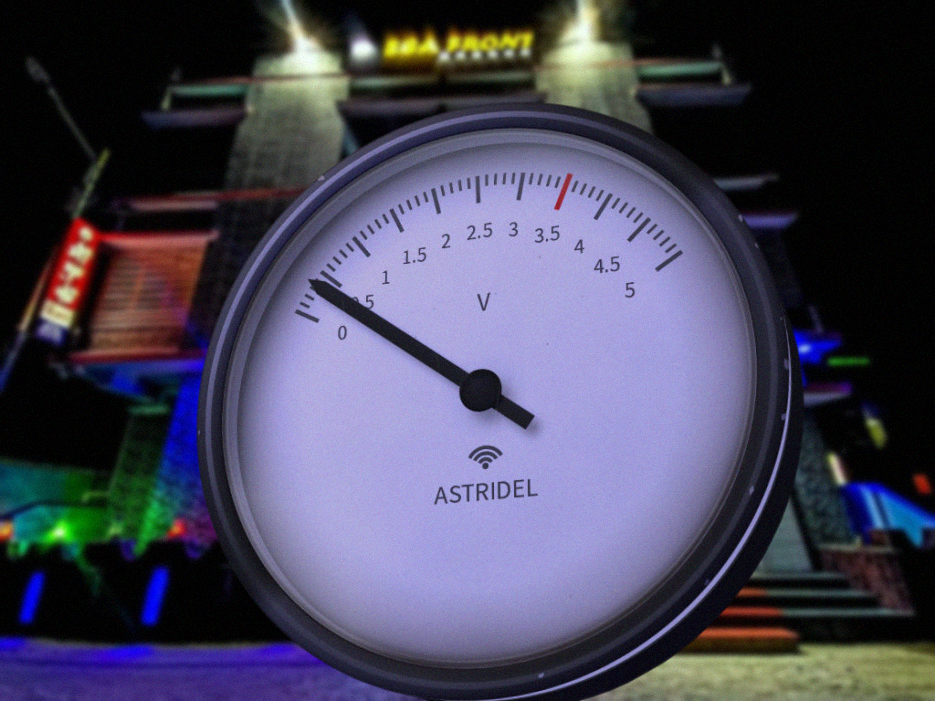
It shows 0.35 V
